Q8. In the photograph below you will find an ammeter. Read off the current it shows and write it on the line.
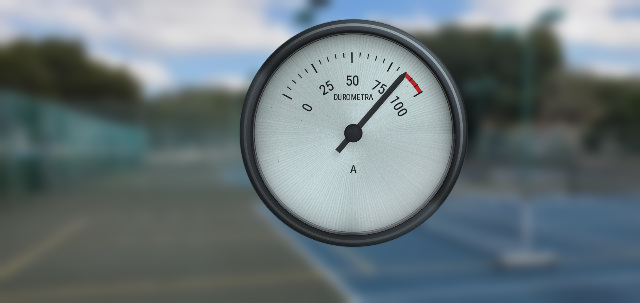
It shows 85 A
